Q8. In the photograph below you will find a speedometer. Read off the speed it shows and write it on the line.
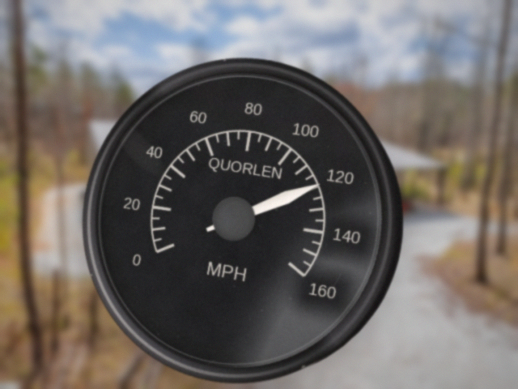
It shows 120 mph
